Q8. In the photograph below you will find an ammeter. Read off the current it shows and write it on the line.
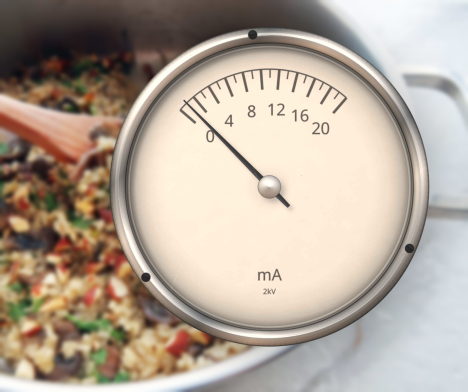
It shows 1 mA
